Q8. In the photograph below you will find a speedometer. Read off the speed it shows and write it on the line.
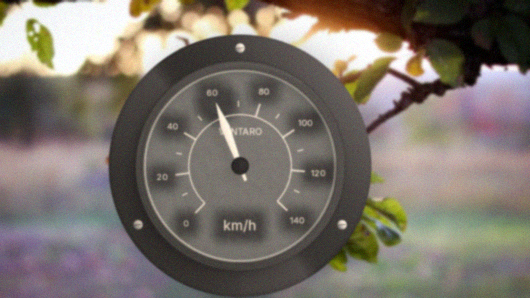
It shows 60 km/h
